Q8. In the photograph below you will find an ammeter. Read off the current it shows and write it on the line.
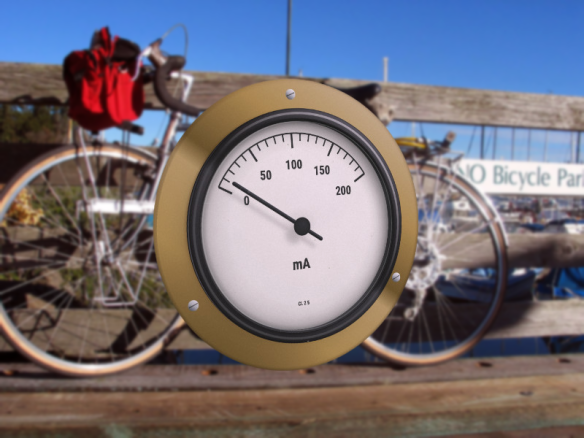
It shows 10 mA
